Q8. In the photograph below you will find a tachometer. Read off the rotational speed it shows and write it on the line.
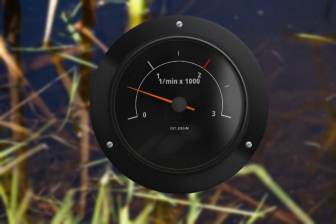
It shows 500 rpm
